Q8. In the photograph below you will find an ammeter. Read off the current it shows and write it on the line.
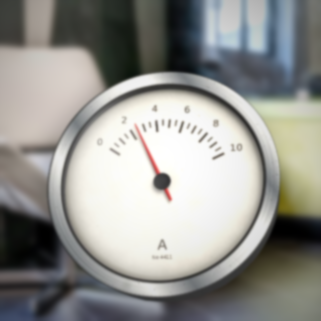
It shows 2.5 A
